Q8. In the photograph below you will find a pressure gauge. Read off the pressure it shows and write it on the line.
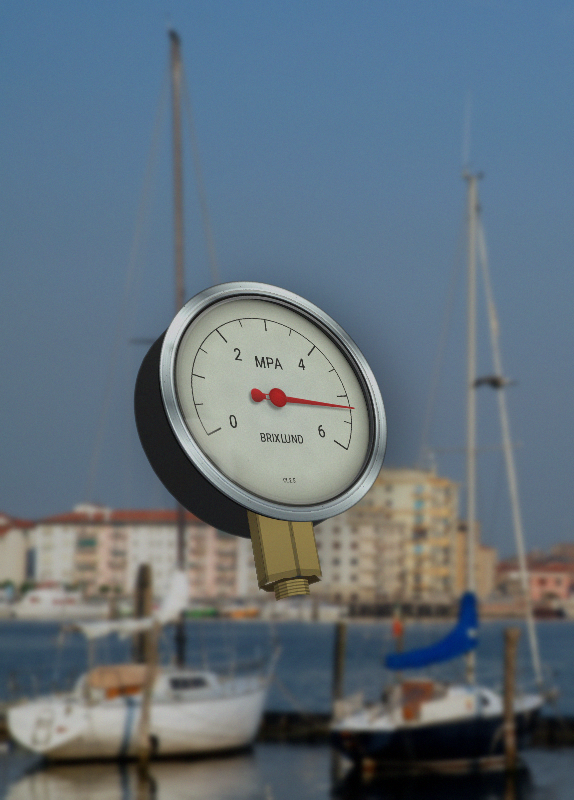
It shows 5.25 MPa
